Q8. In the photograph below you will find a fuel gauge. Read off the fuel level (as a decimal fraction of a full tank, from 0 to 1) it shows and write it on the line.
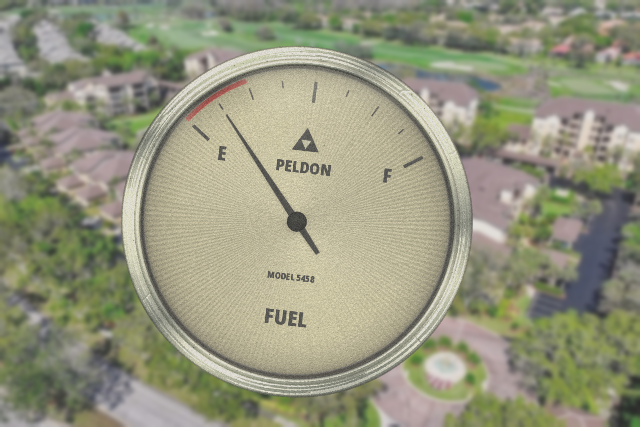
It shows 0.125
